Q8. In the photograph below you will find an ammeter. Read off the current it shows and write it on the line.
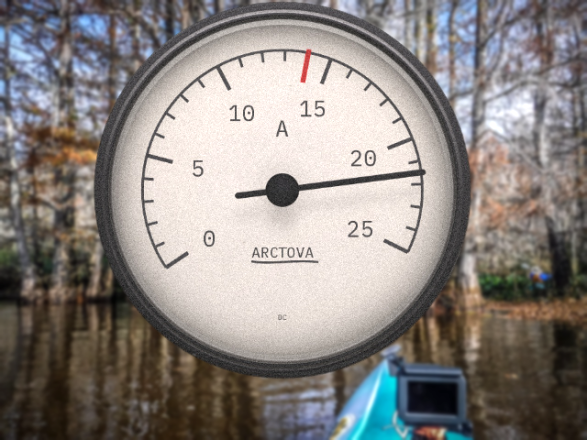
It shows 21.5 A
